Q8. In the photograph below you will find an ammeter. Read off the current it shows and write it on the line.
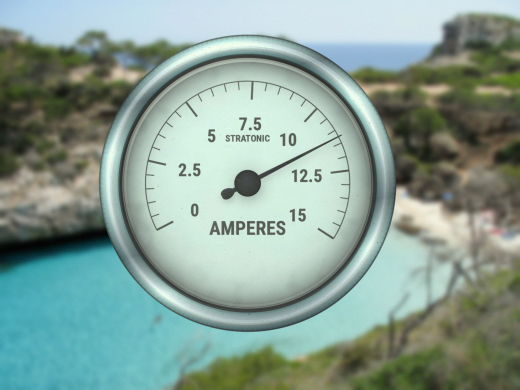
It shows 11.25 A
